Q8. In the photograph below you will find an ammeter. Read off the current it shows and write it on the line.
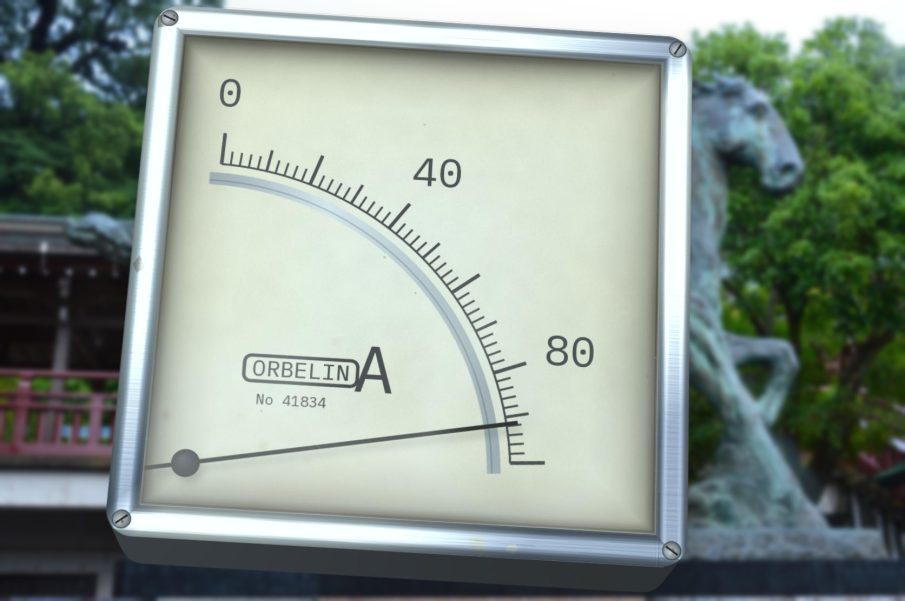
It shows 92 A
